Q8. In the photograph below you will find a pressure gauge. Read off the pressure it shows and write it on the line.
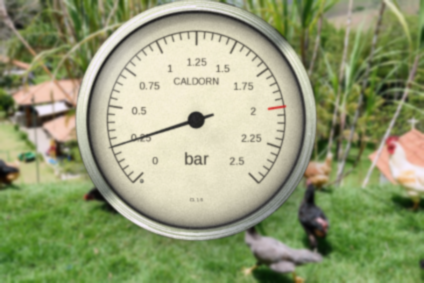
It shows 0.25 bar
